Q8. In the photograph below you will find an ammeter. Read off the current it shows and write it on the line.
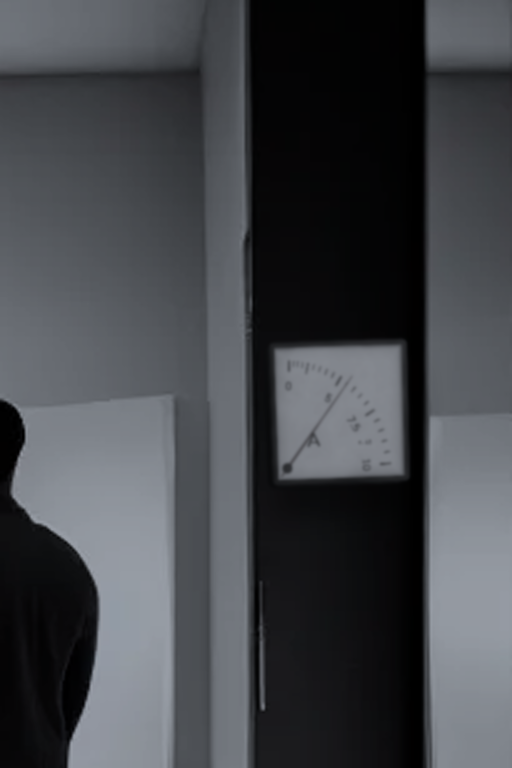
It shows 5.5 A
